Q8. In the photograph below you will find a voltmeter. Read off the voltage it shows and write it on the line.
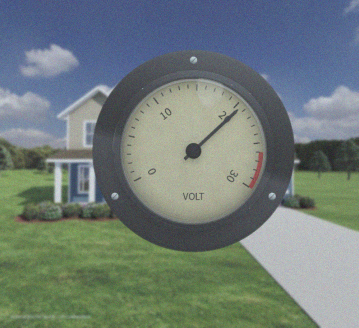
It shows 20.5 V
